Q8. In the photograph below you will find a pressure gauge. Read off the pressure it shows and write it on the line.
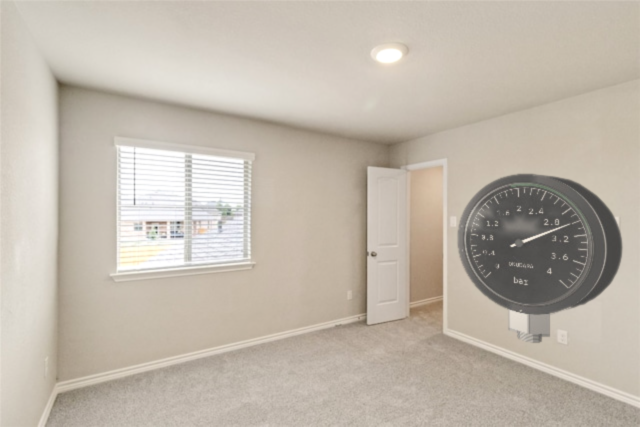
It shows 3 bar
